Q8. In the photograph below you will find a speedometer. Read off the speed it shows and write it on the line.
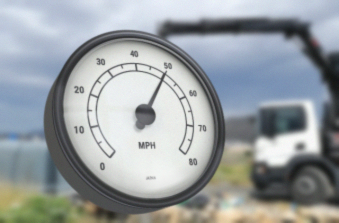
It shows 50 mph
